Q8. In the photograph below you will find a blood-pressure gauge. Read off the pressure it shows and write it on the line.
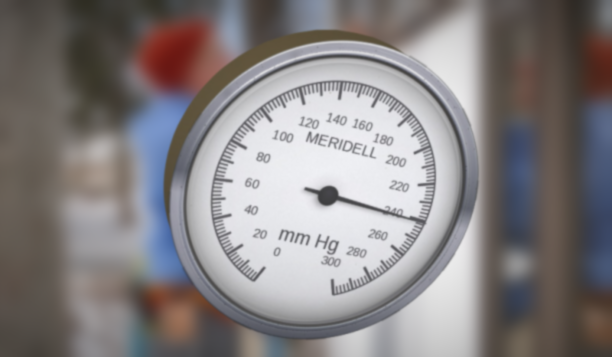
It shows 240 mmHg
